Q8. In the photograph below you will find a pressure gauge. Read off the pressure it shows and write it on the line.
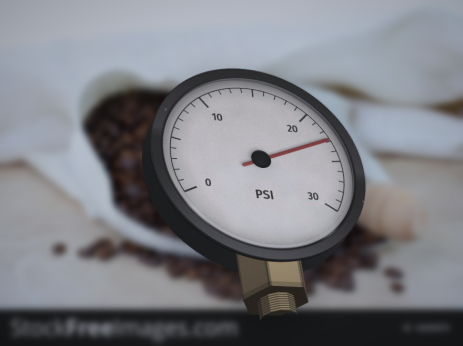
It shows 23 psi
